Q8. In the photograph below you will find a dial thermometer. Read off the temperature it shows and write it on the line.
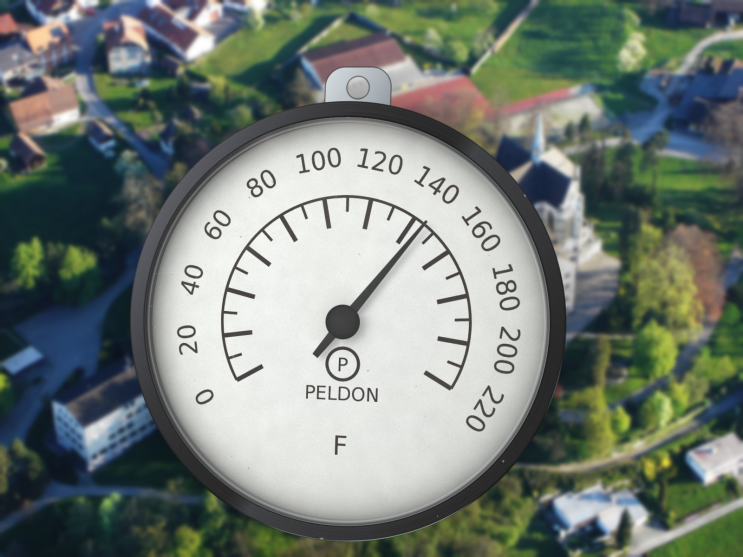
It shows 145 °F
